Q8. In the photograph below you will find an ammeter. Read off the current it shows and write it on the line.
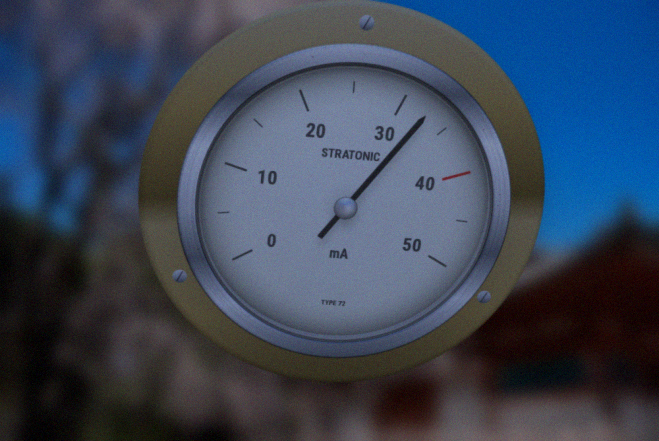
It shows 32.5 mA
